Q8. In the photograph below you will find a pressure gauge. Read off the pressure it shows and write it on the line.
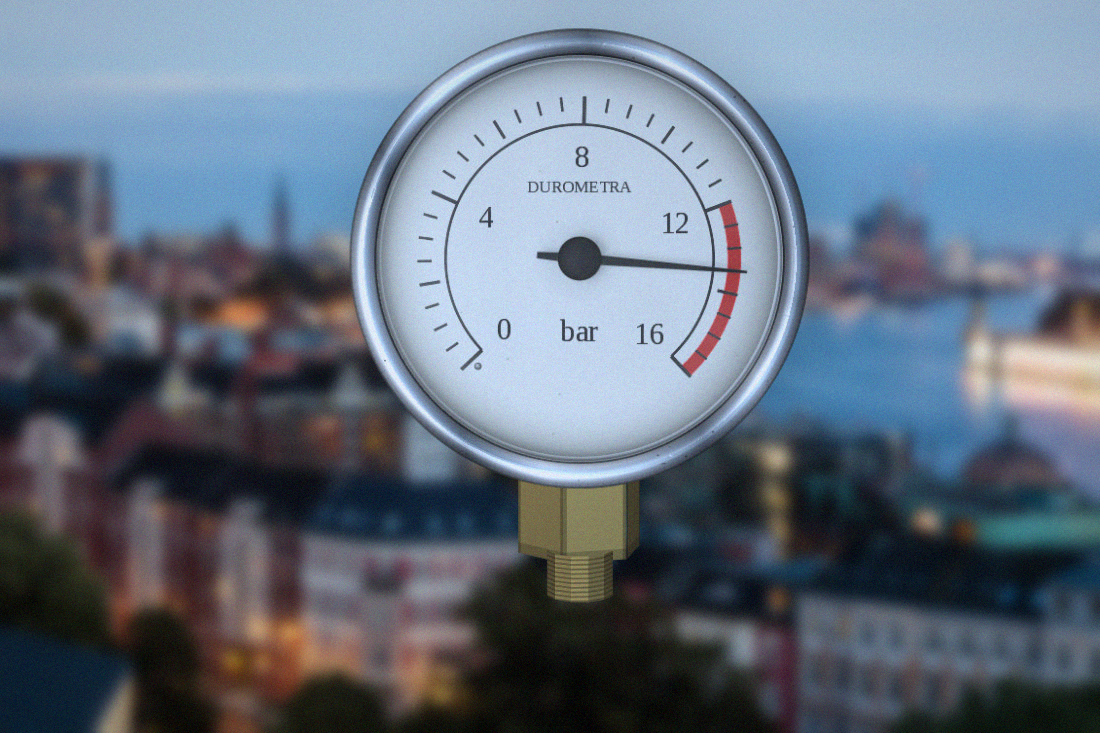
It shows 13.5 bar
